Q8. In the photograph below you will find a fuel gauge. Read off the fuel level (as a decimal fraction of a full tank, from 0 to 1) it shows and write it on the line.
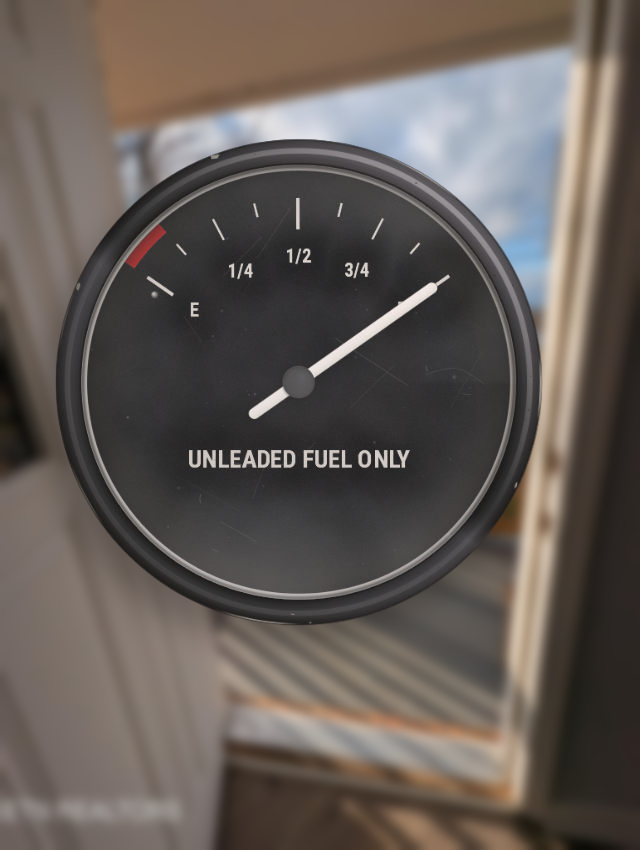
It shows 1
